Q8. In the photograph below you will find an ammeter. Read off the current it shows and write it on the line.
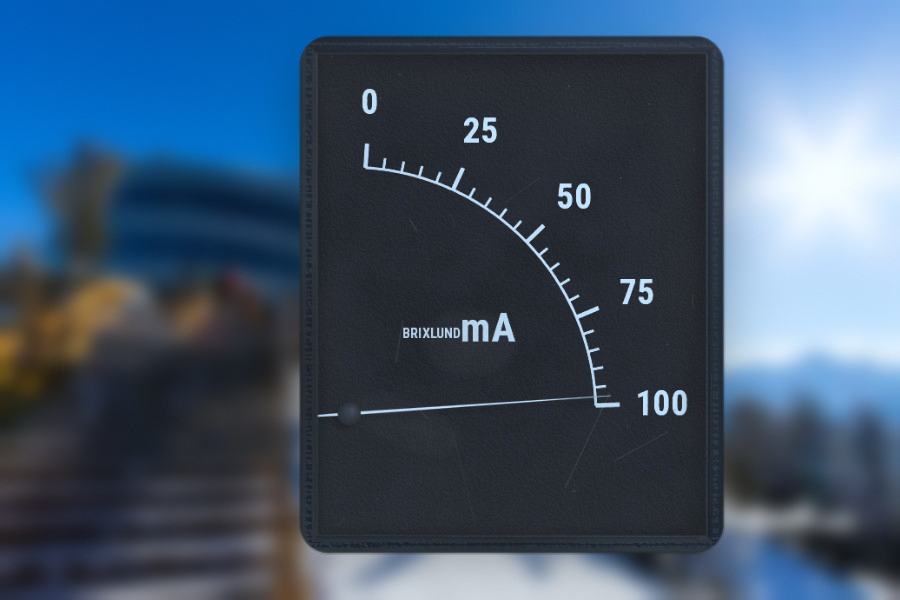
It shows 97.5 mA
